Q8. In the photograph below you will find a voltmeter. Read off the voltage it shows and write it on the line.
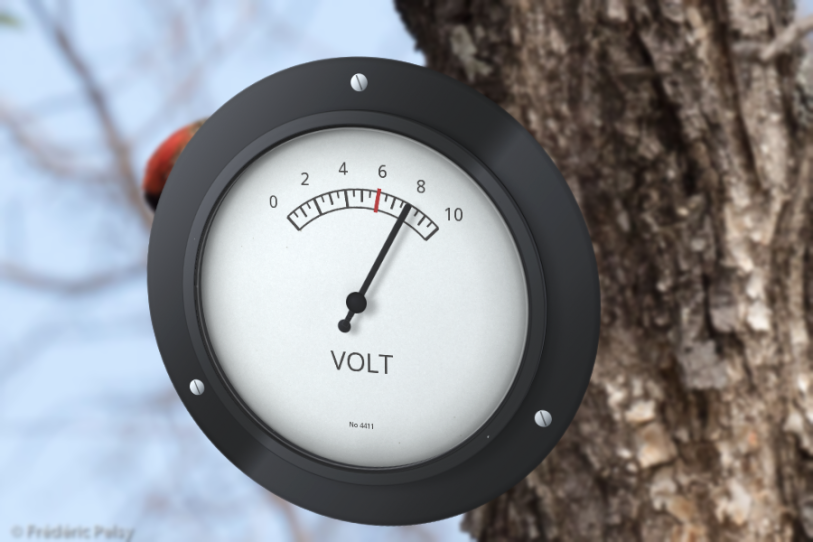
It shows 8 V
